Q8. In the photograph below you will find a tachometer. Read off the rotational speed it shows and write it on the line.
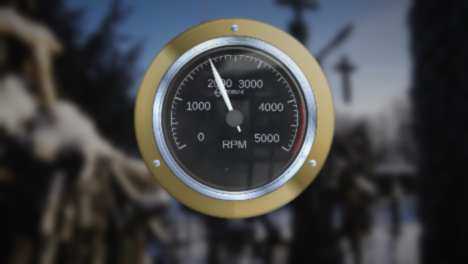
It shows 2000 rpm
